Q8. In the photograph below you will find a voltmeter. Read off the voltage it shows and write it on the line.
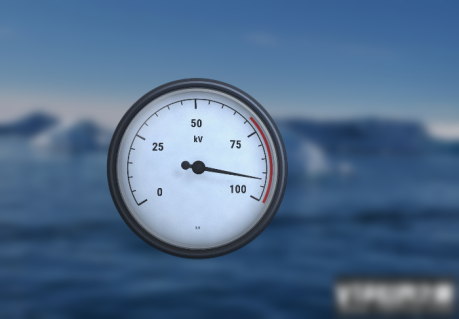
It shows 92.5 kV
